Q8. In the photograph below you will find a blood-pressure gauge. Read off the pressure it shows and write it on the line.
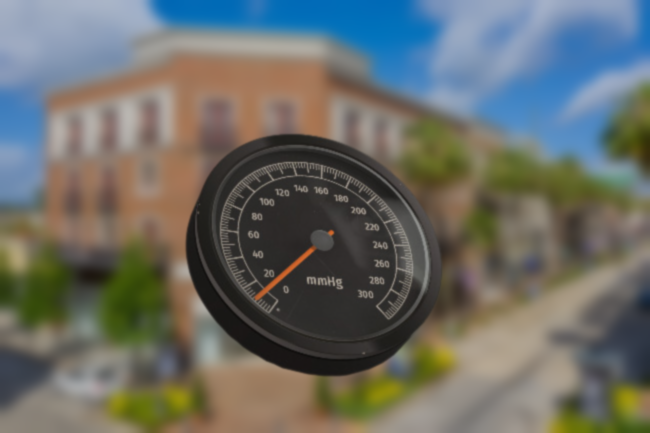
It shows 10 mmHg
